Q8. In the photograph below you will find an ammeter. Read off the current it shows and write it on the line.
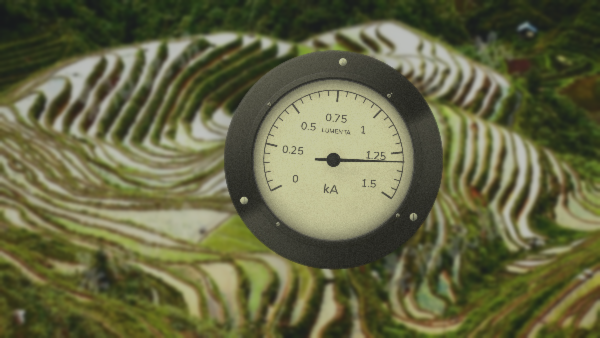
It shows 1.3 kA
